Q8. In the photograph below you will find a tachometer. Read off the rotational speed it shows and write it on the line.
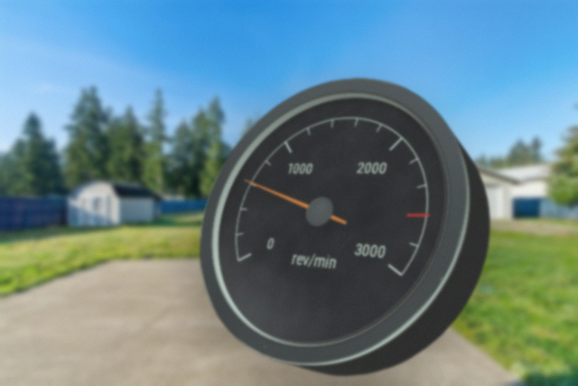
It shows 600 rpm
